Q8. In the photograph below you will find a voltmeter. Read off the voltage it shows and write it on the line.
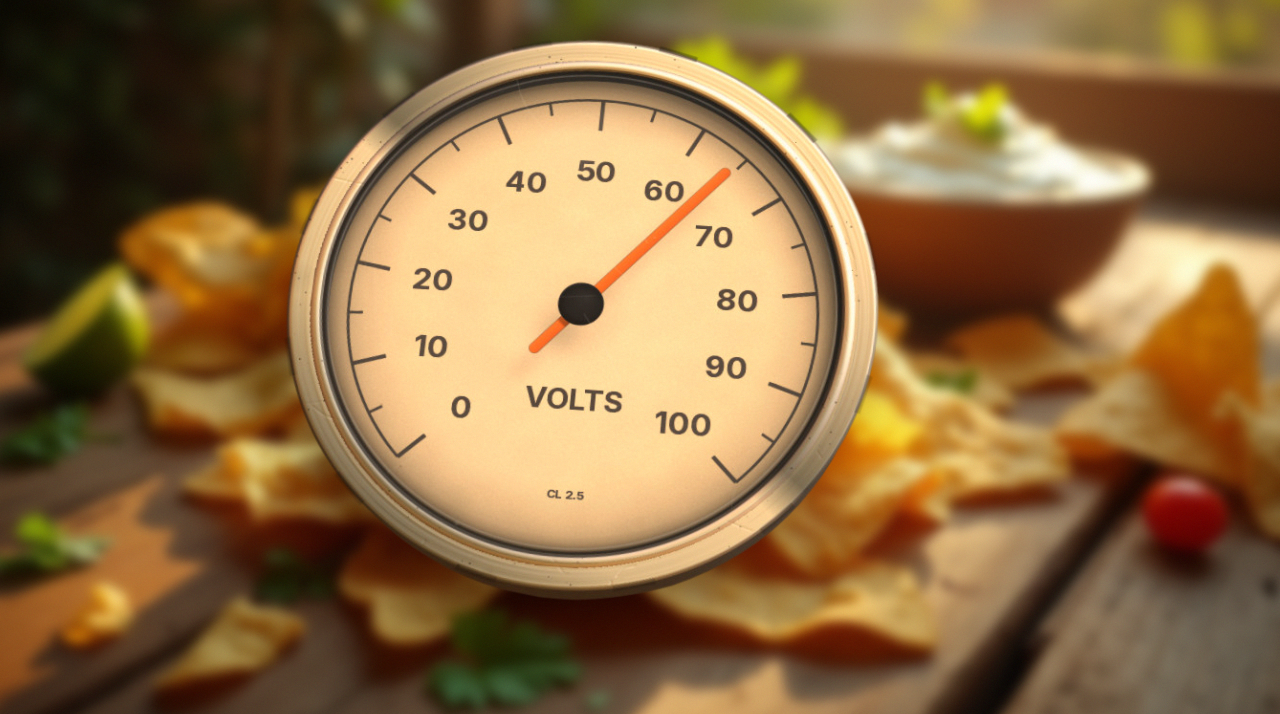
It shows 65 V
